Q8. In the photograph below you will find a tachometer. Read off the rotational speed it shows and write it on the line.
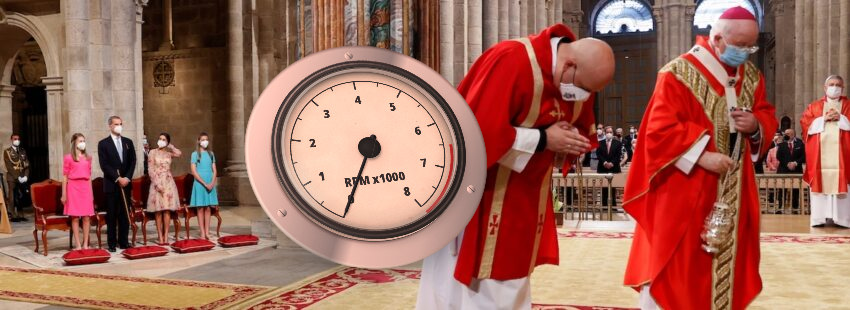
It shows 0 rpm
